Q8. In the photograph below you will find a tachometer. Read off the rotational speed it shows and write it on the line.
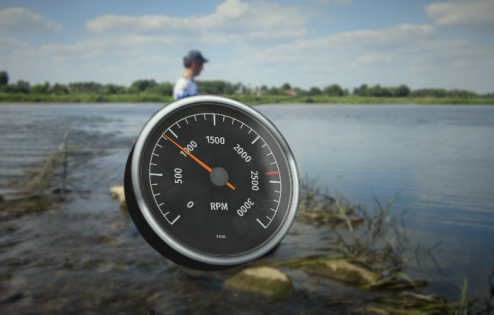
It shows 900 rpm
